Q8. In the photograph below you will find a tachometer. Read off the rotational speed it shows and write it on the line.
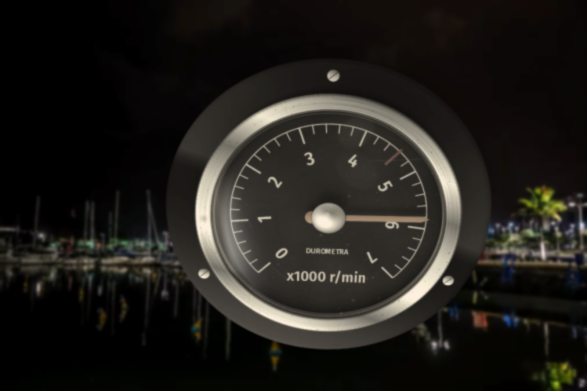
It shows 5800 rpm
